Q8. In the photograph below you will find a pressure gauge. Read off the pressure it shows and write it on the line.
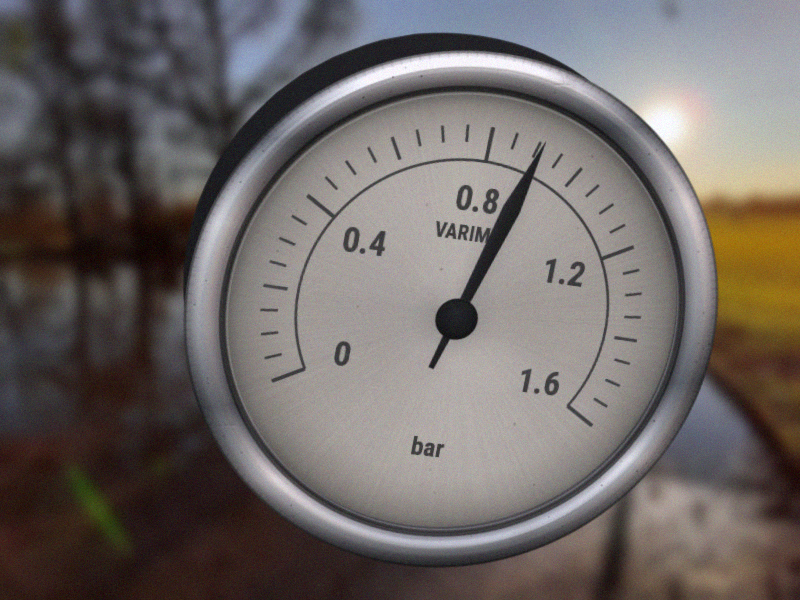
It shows 0.9 bar
